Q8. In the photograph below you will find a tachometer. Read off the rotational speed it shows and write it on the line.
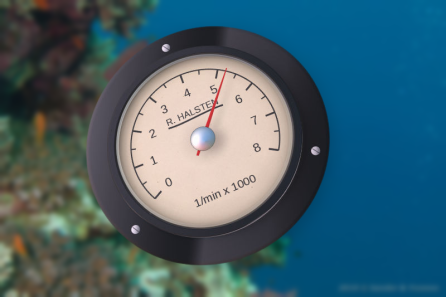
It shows 5250 rpm
